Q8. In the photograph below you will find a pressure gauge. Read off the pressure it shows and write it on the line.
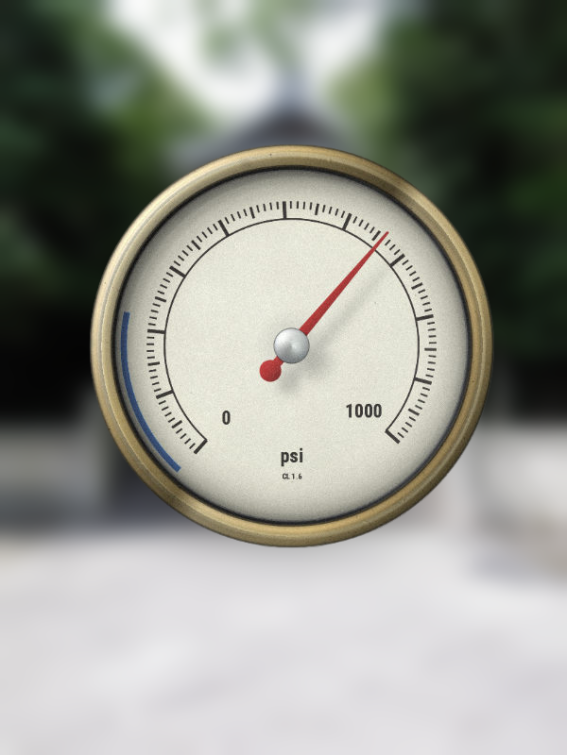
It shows 660 psi
